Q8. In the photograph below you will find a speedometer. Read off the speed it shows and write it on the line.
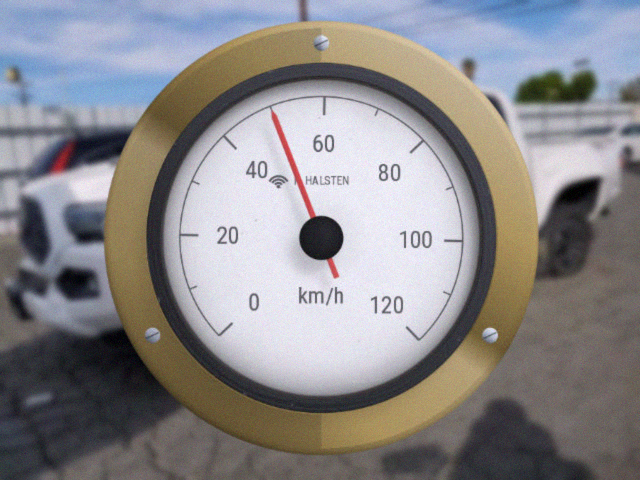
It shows 50 km/h
